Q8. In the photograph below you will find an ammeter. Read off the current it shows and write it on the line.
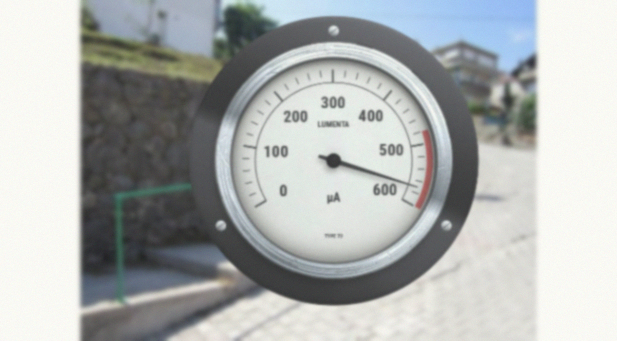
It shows 570 µA
